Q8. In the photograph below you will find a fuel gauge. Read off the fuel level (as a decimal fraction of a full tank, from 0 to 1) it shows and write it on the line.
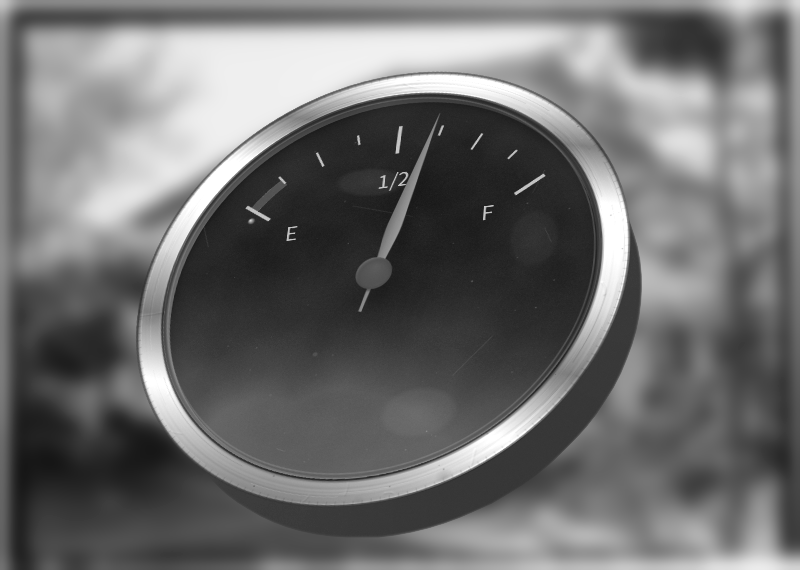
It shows 0.625
